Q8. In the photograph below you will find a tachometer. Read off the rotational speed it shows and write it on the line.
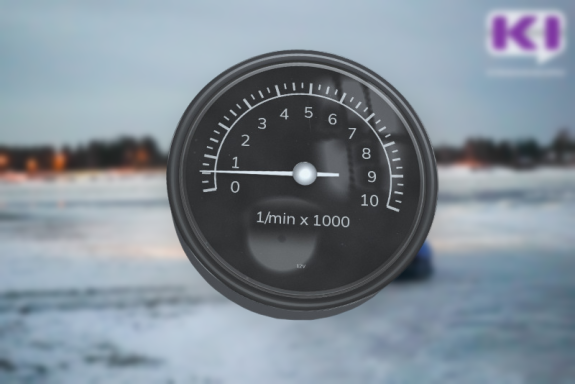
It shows 500 rpm
